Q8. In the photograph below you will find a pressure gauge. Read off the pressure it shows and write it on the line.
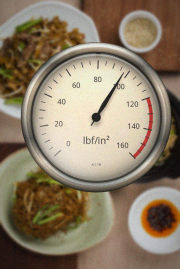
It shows 97.5 psi
